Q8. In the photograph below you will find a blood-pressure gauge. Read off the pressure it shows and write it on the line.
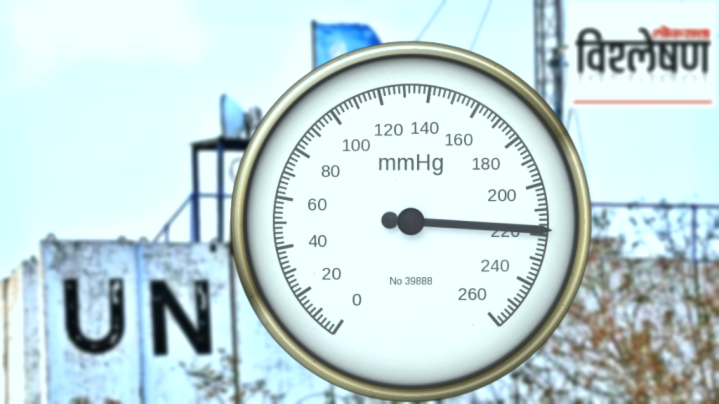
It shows 218 mmHg
